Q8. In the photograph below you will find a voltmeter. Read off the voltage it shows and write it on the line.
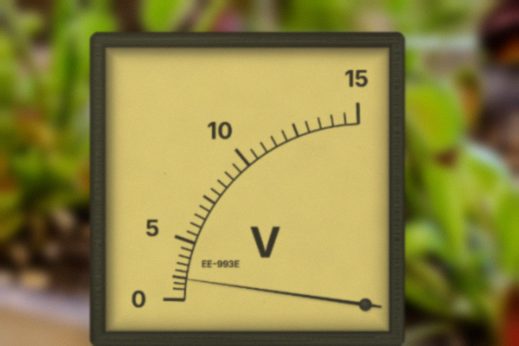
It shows 2.5 V
